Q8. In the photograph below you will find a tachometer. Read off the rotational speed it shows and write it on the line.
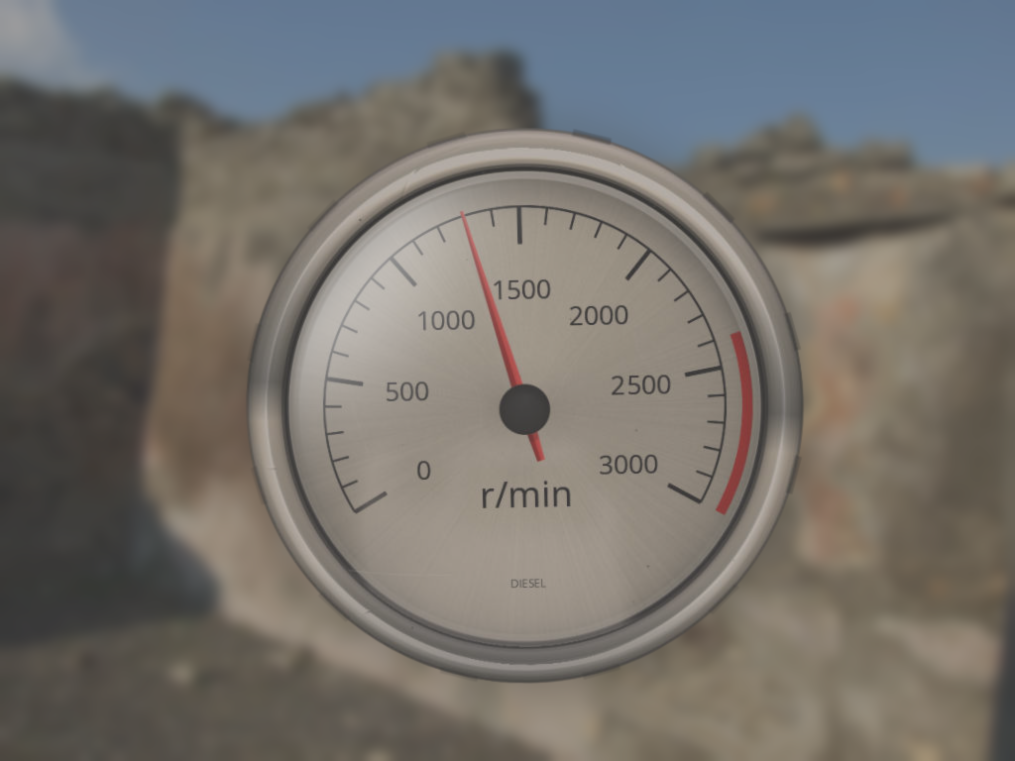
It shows 1300 rpm
